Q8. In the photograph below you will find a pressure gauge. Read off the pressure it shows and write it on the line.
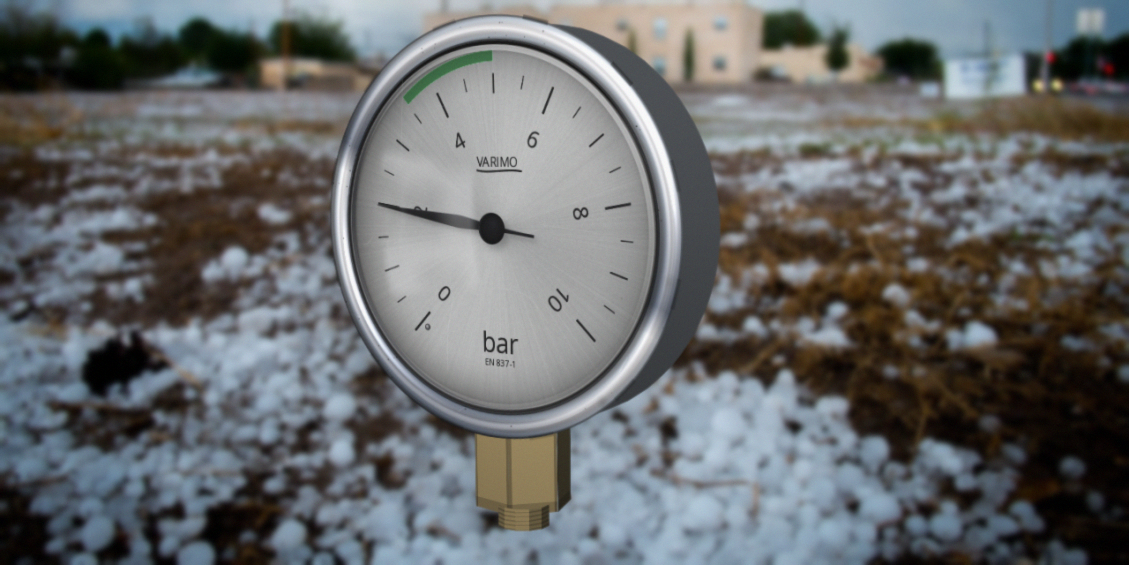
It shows 2 bar
